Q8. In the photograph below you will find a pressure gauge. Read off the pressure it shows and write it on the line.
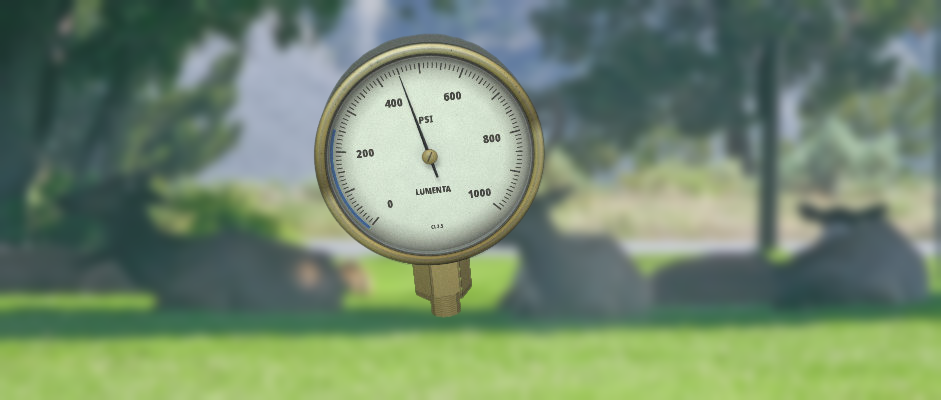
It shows 450 psi
